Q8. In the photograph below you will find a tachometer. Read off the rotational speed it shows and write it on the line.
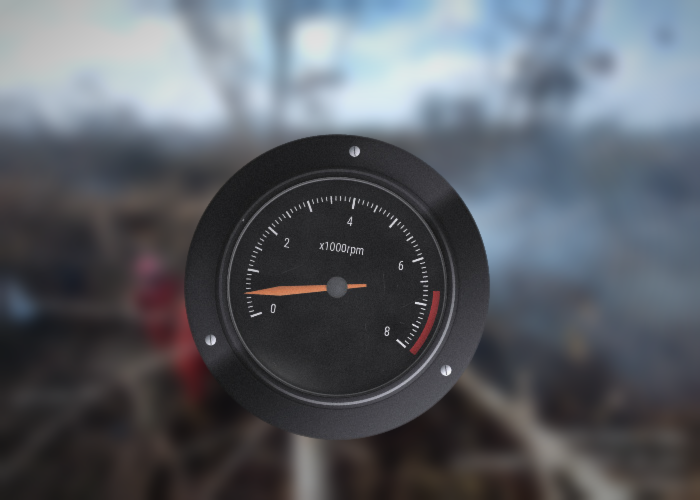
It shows 500 rpm
